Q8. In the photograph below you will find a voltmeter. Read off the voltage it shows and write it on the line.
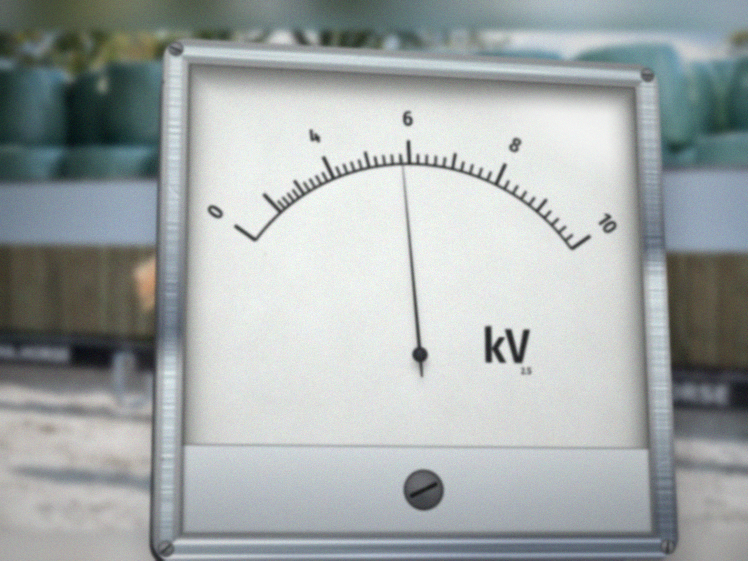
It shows 5.8 kV
